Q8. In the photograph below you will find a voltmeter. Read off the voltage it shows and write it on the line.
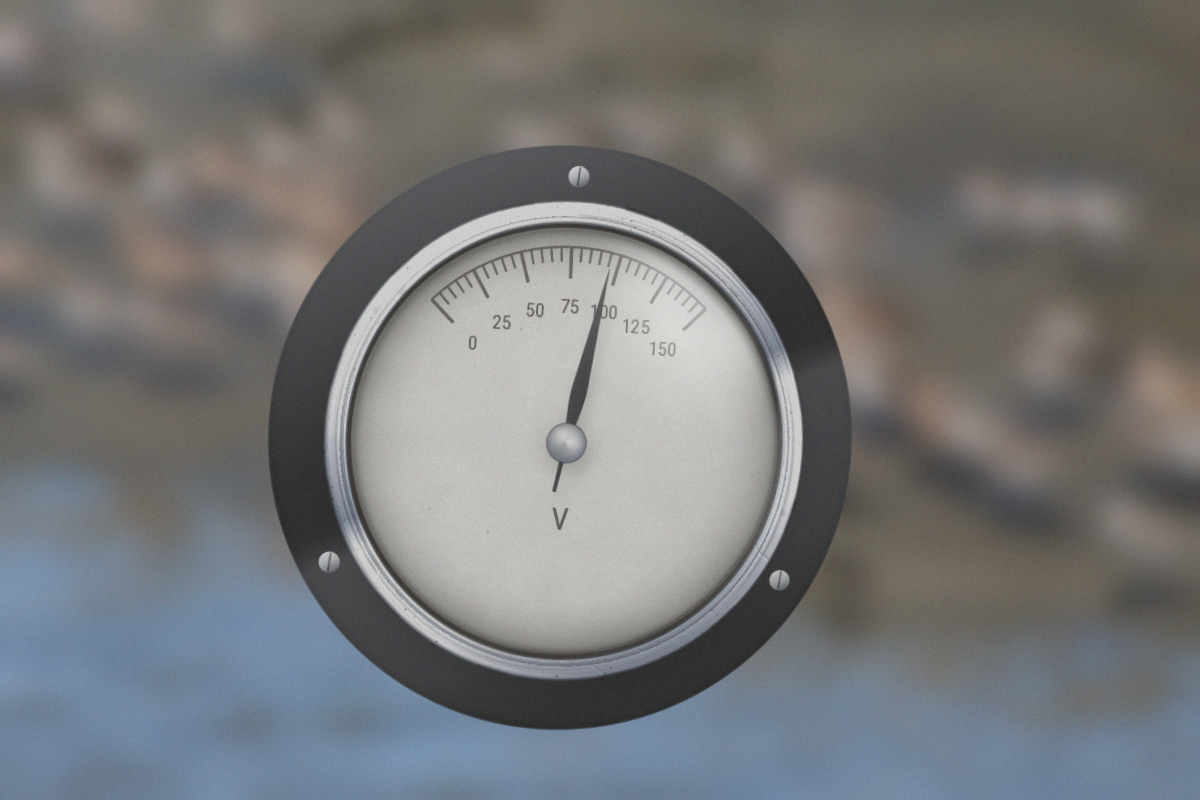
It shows 95 V
